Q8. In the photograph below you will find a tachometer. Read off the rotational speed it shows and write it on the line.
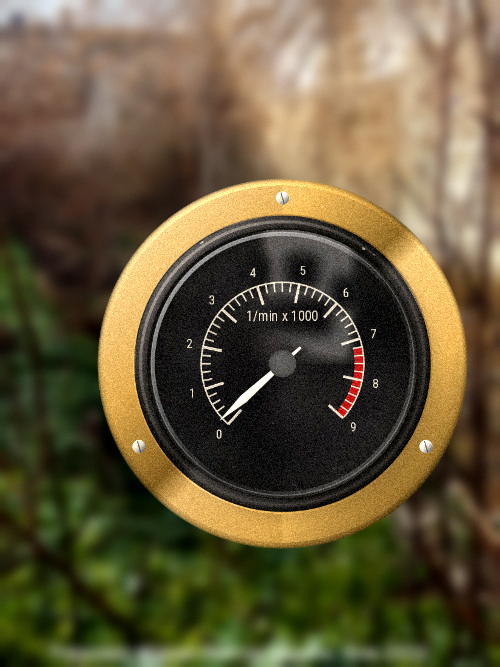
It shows 200 rpm
